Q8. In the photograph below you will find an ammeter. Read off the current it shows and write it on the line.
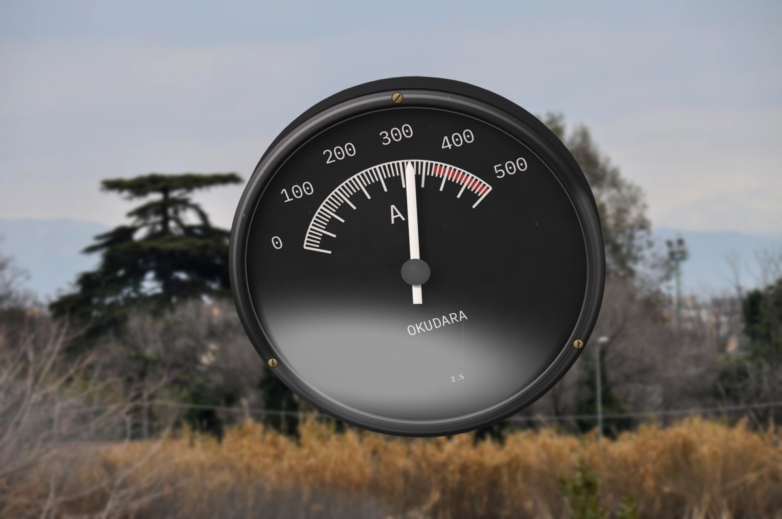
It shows 320 A
